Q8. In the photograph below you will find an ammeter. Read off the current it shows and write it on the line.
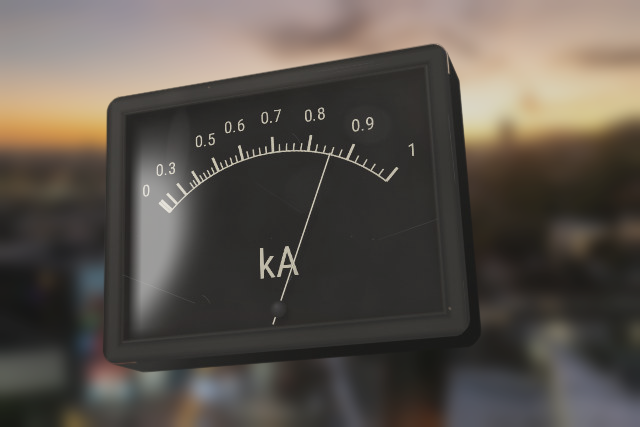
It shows 0.86 kA
